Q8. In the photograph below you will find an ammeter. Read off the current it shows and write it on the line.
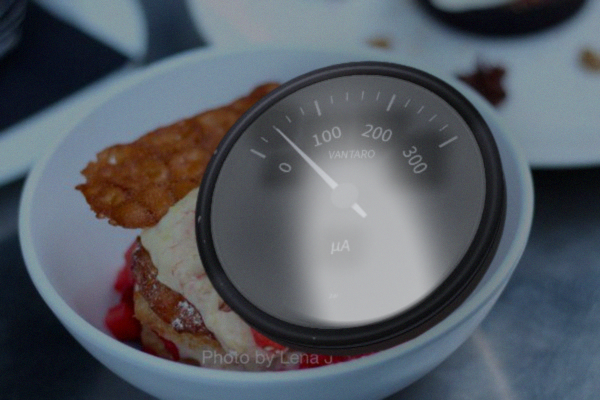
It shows 40 µA
